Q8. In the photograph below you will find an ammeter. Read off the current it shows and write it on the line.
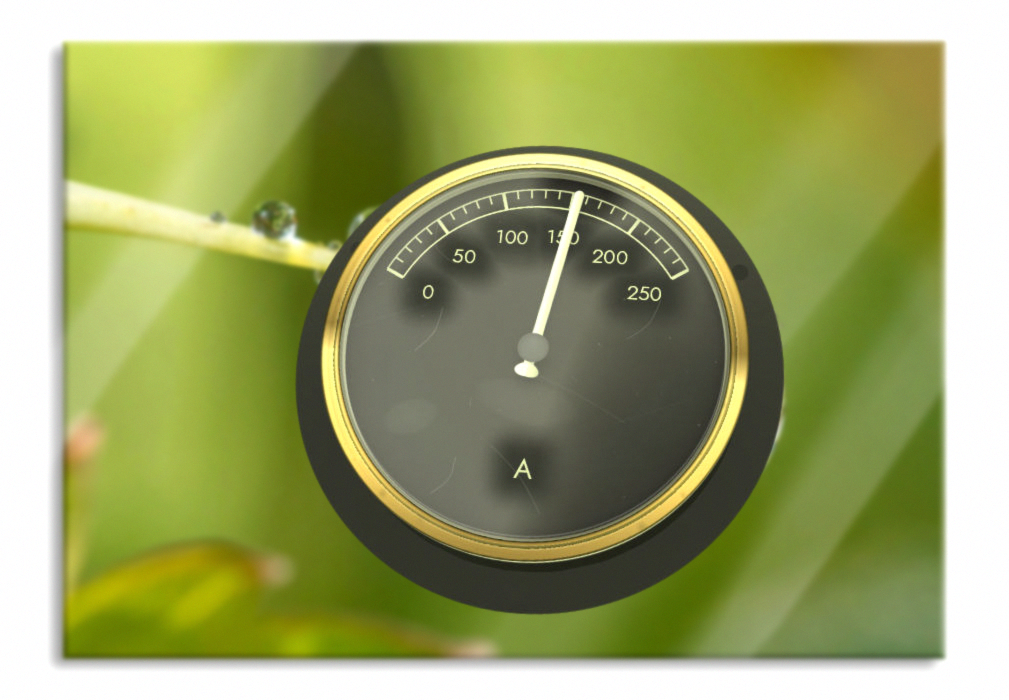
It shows 155 A
